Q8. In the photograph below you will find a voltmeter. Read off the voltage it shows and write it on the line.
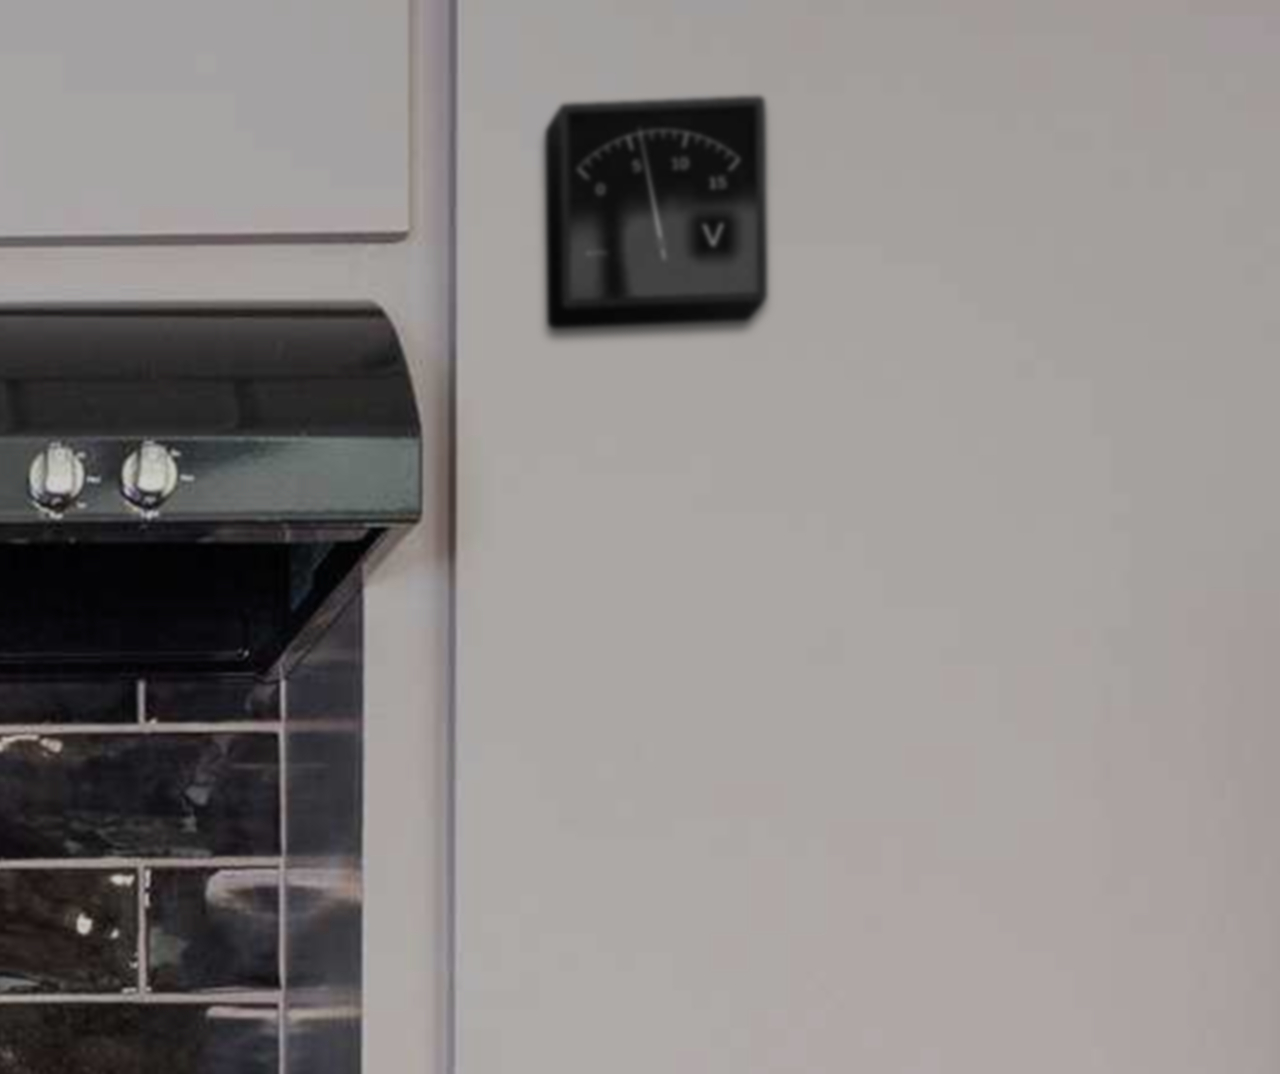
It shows 6 V
